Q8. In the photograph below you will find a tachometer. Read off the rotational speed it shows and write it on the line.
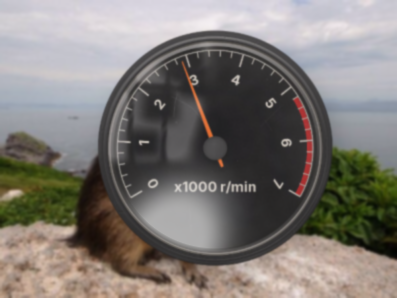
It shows 2900 rpm
